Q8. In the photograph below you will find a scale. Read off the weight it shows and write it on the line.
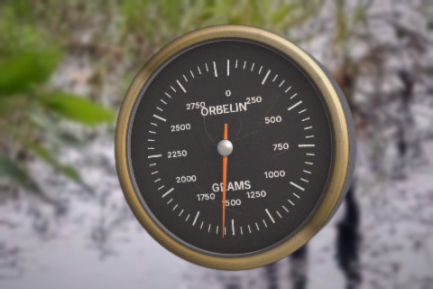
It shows 1550 g
